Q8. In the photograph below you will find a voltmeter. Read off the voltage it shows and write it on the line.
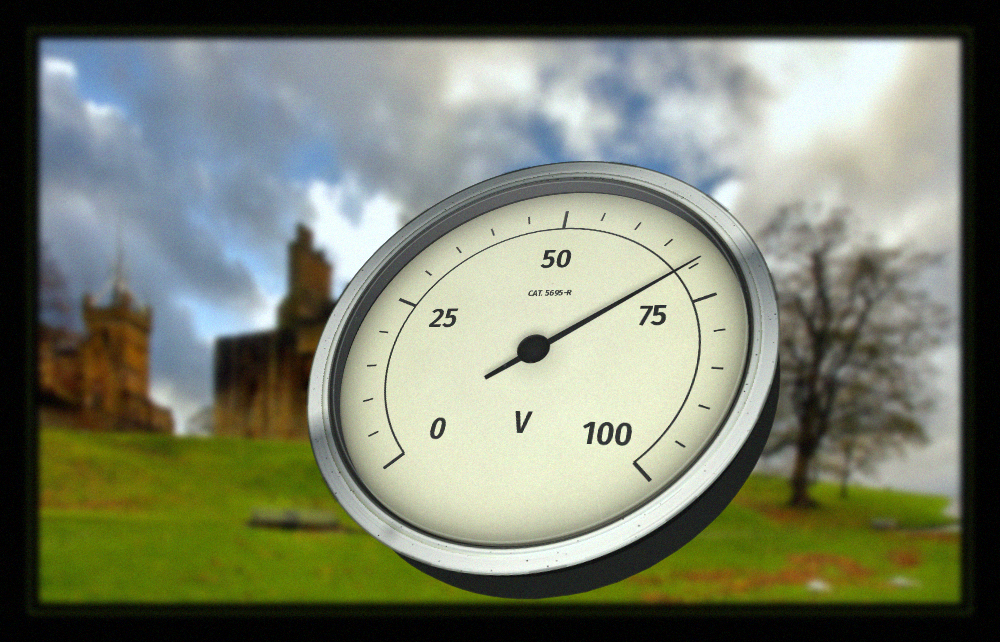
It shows 70 V
